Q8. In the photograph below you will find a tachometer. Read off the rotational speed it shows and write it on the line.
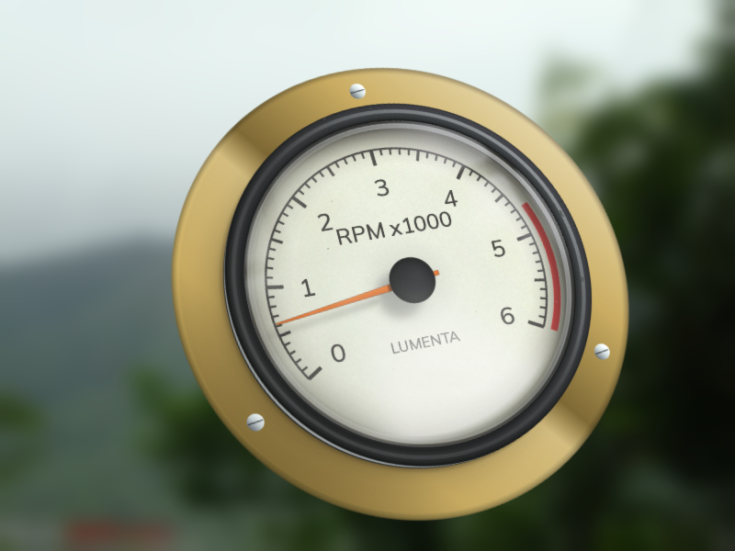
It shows 600 rpm
